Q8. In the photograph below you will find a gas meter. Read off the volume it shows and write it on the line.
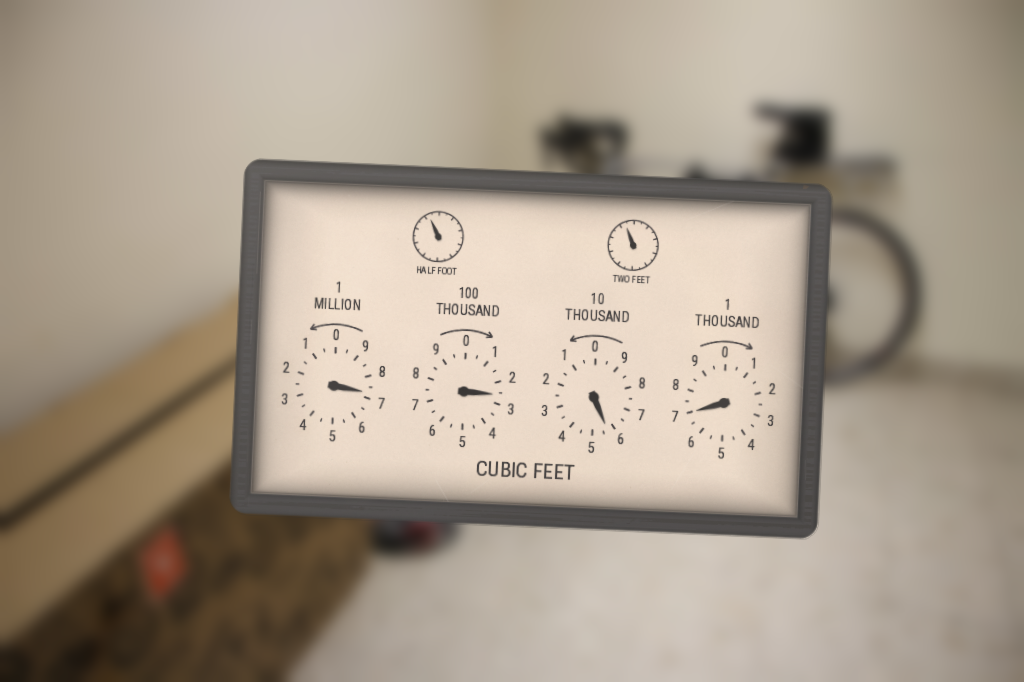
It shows 725700 ft³
